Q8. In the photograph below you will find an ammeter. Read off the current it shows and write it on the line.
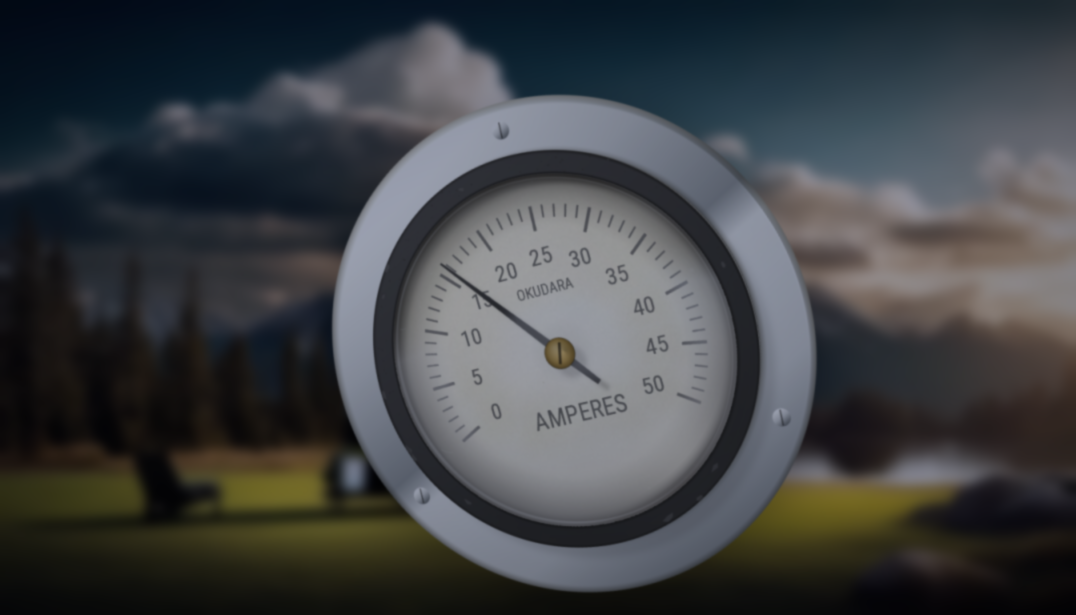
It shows 16 A
